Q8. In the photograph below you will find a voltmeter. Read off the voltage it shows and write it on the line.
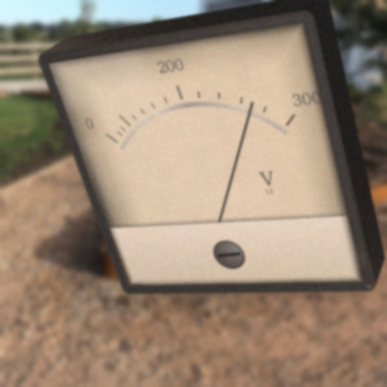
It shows 270 V
